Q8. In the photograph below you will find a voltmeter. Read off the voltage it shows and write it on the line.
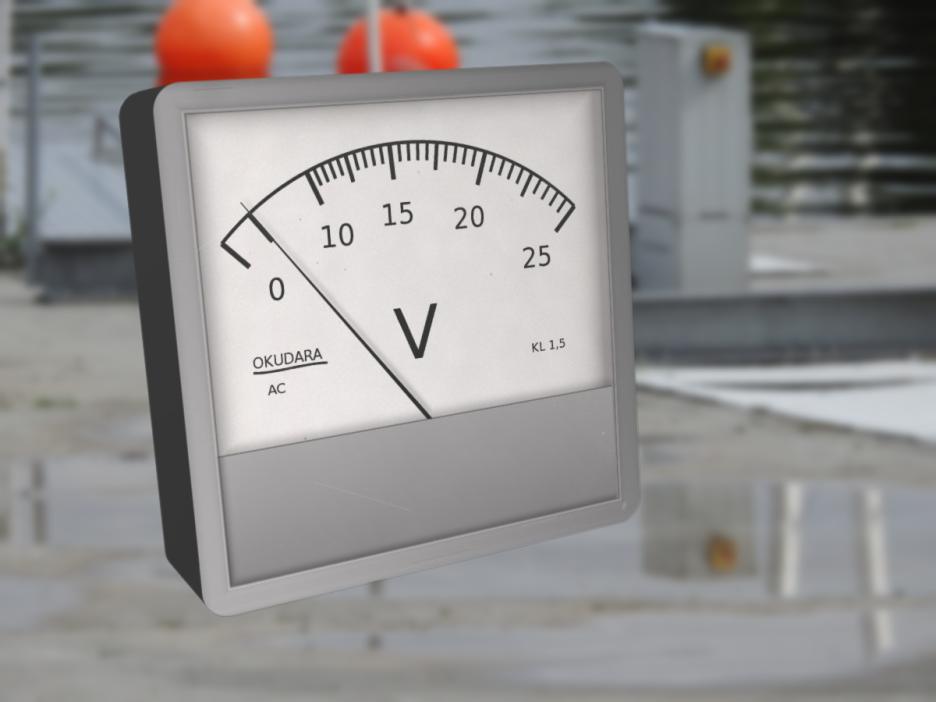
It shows 5 V
